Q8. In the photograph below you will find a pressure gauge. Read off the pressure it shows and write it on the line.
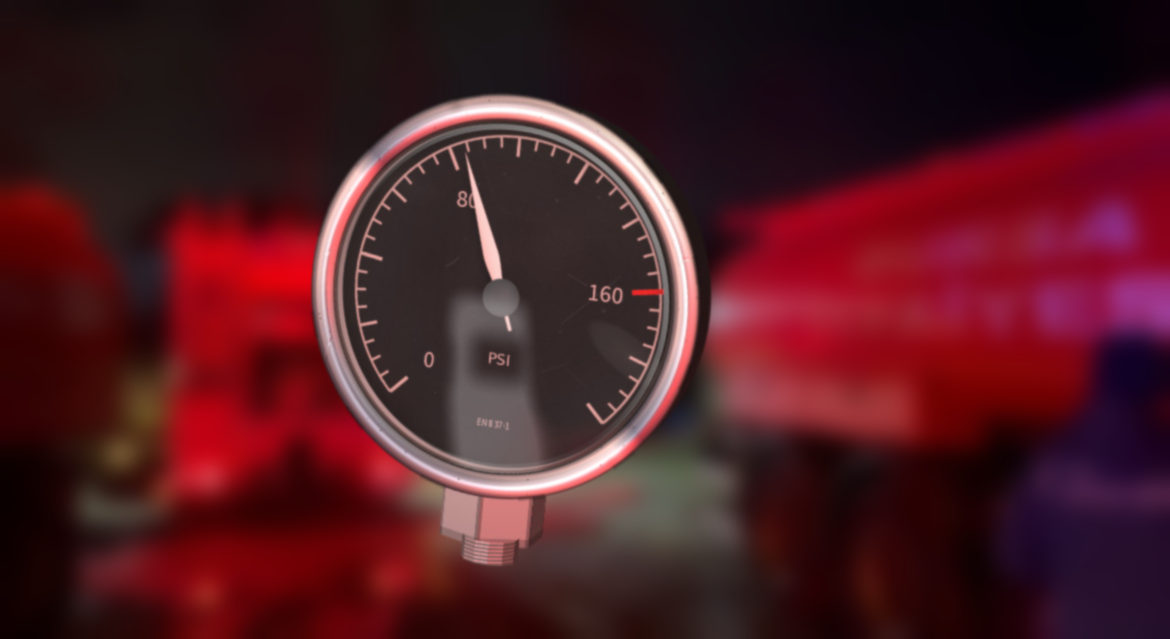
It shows 85 psi
